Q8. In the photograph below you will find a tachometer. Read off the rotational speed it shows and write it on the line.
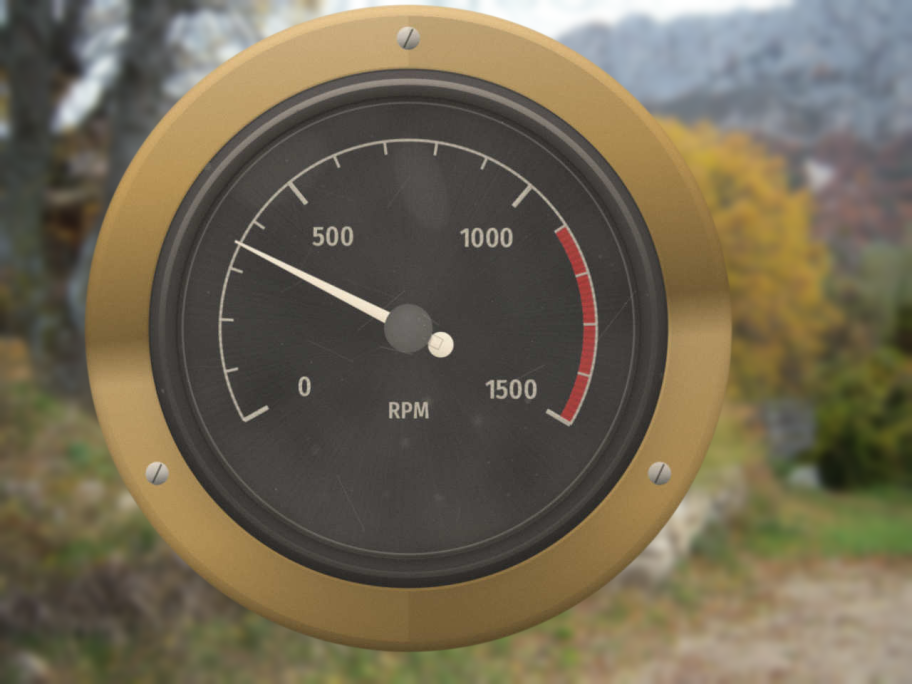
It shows 350 rpm
